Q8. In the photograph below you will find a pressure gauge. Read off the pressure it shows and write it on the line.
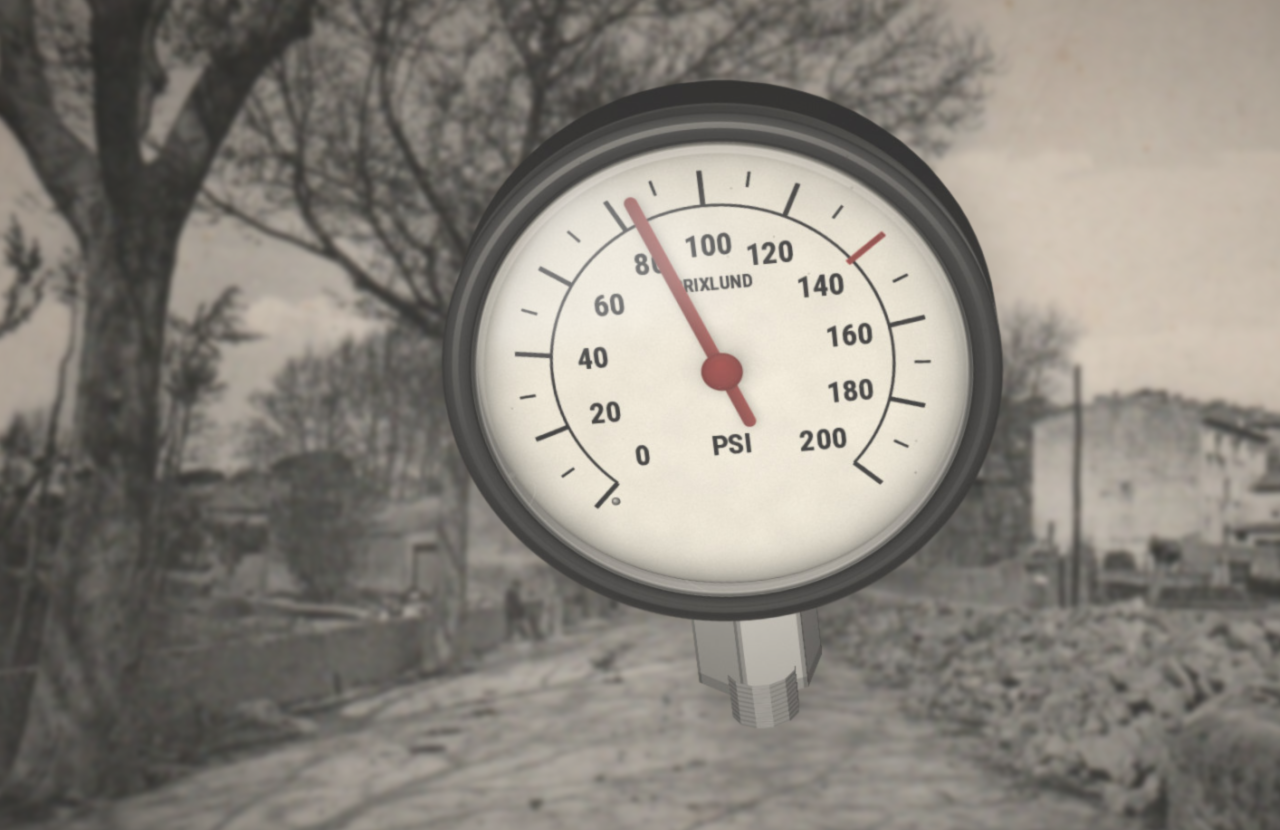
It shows 85 psi
